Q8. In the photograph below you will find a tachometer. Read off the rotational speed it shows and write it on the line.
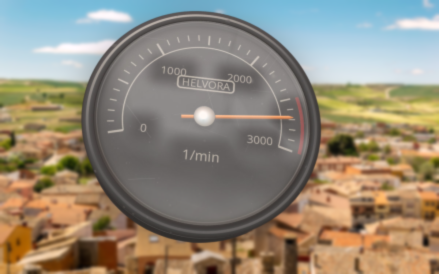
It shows 2700 rpm
